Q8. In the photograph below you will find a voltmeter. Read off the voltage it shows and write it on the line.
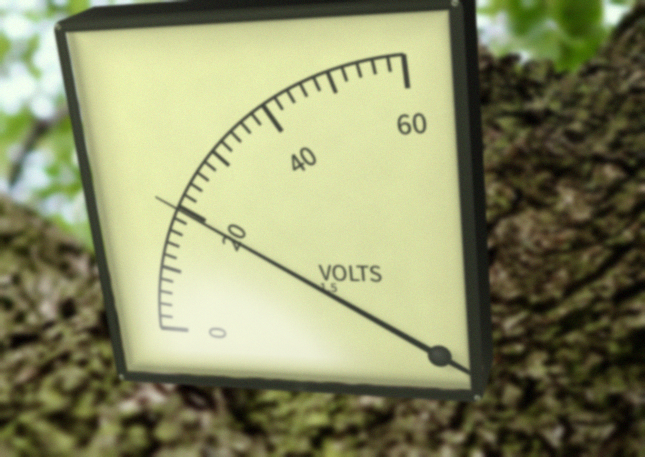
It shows 20 V
